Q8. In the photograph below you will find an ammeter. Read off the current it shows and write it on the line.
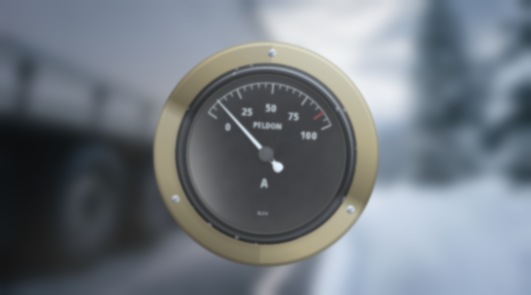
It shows 10 A
